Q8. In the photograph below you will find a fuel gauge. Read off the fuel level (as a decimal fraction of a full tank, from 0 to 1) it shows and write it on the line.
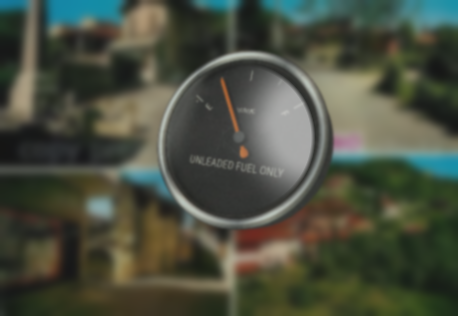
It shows 0.25
